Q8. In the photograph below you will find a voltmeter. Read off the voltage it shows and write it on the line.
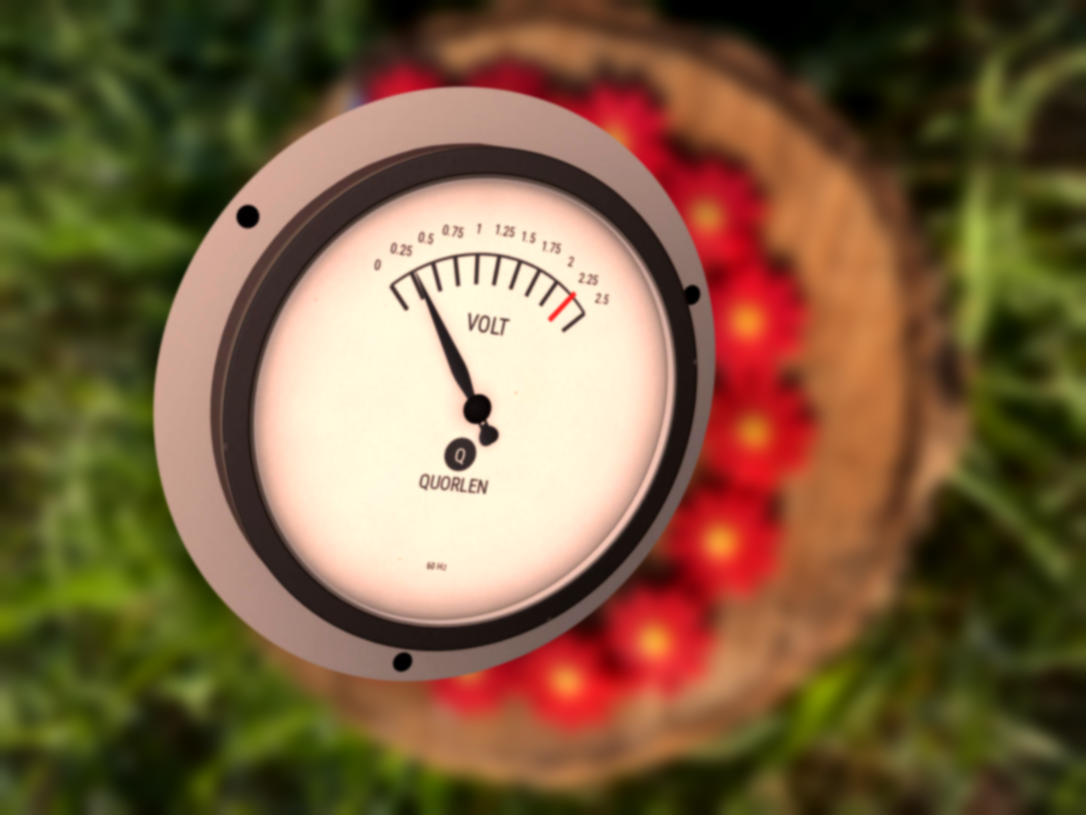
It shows 0.25 V
